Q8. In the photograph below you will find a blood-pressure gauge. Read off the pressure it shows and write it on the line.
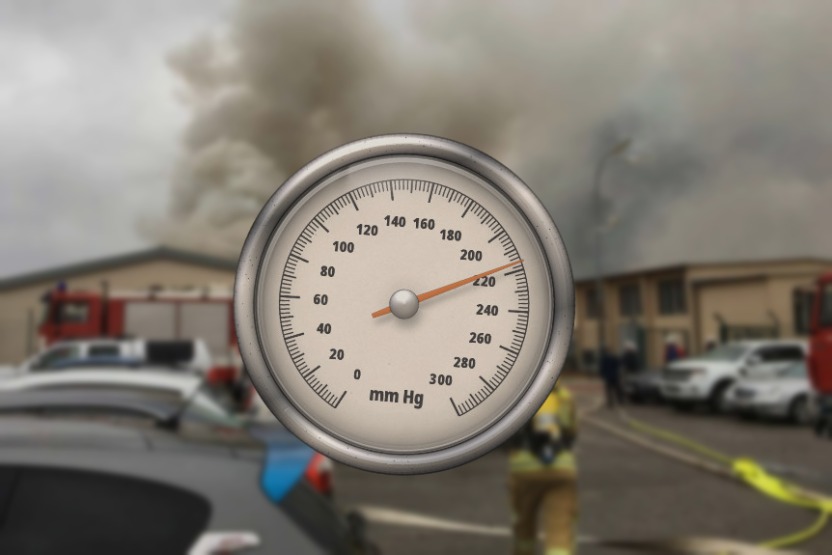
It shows 216 mmHg
